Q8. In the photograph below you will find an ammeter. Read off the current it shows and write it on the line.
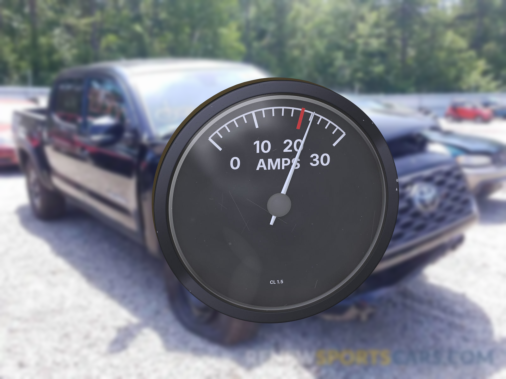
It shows 22 A
